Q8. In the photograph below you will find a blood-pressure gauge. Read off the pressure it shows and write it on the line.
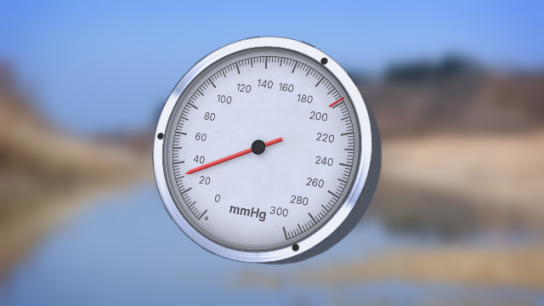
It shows 30 mmHg
